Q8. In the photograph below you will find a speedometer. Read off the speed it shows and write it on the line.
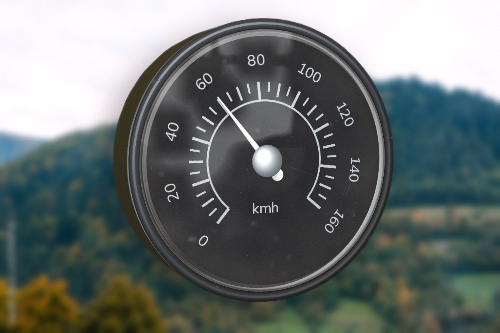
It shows 60 km/h
